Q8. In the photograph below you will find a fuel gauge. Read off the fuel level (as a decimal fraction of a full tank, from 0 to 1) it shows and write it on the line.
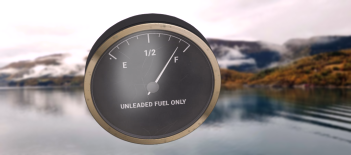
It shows 0.875
